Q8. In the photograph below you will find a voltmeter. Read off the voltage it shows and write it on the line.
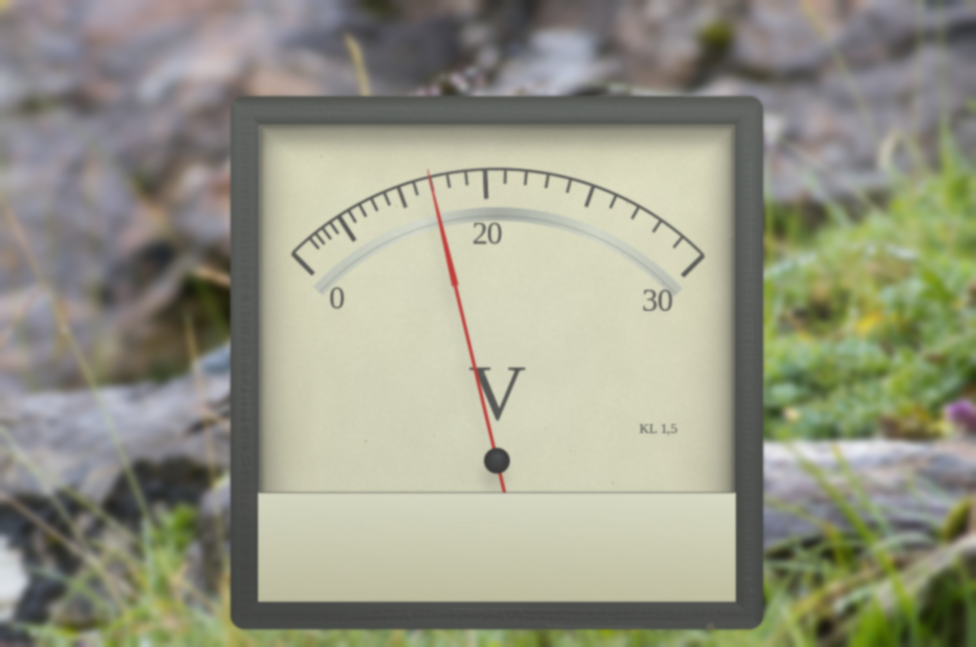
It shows 17 V
